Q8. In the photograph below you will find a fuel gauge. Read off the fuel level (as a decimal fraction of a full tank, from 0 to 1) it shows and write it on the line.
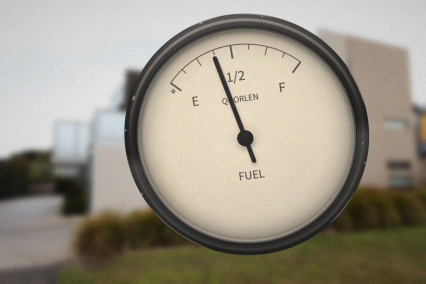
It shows 0.375
